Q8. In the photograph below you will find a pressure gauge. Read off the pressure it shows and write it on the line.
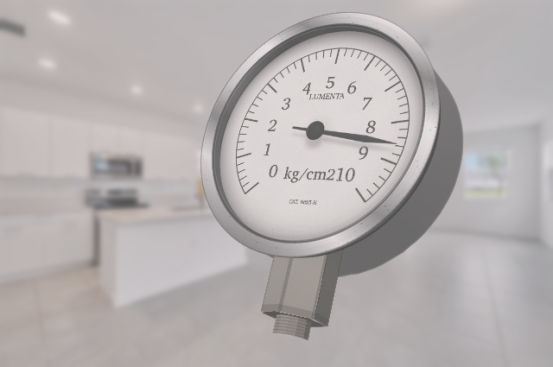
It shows 8.6 kg/cm²
